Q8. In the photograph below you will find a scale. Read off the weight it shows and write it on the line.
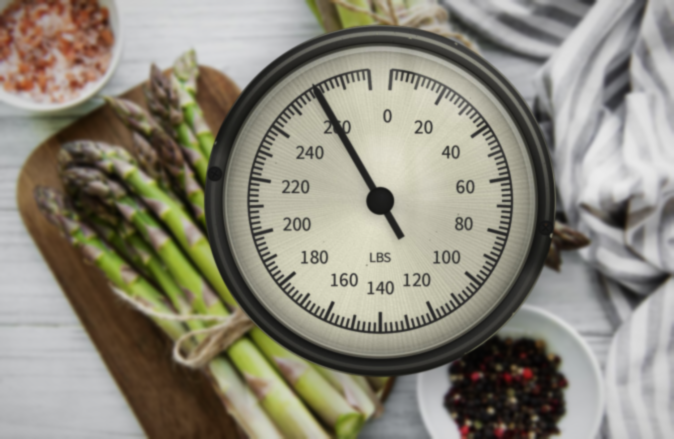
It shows 260 lb
